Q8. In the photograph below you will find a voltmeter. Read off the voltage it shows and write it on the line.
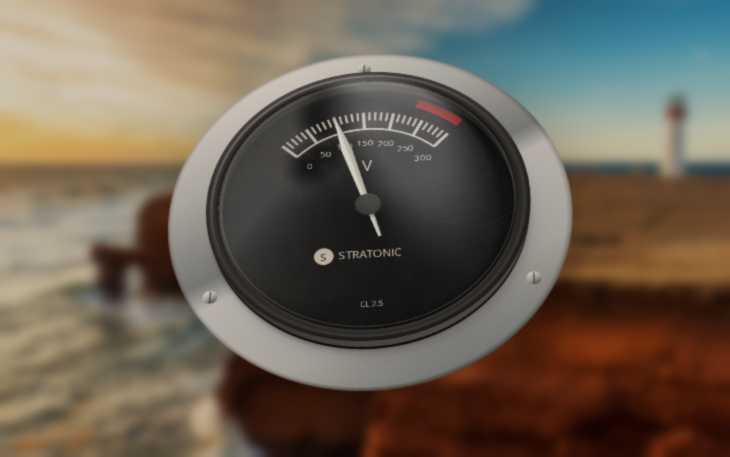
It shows 100 V
